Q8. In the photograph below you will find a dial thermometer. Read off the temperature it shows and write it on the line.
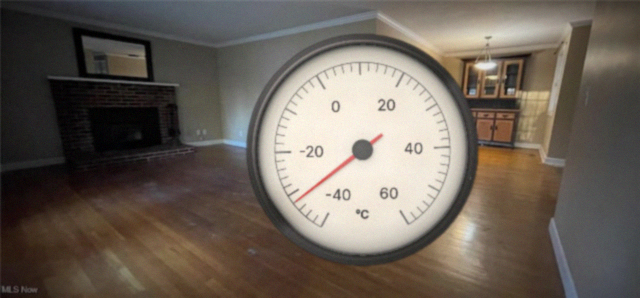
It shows -32 °C
